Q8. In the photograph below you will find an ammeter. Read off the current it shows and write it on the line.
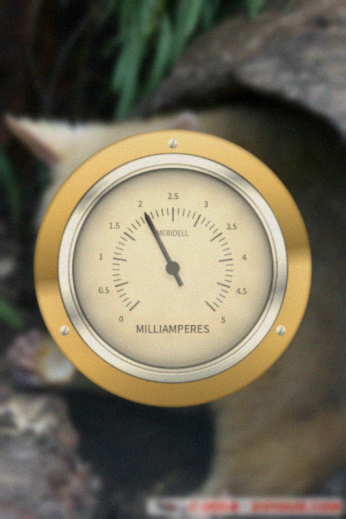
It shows 2 mA
